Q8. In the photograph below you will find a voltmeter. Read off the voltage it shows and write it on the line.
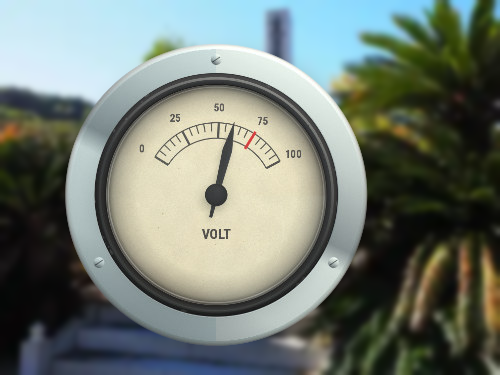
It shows 60 V
